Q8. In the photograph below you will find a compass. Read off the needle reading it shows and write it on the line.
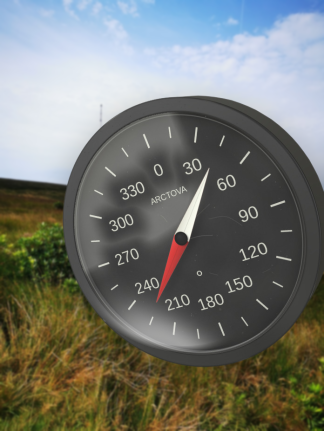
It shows 225 °
